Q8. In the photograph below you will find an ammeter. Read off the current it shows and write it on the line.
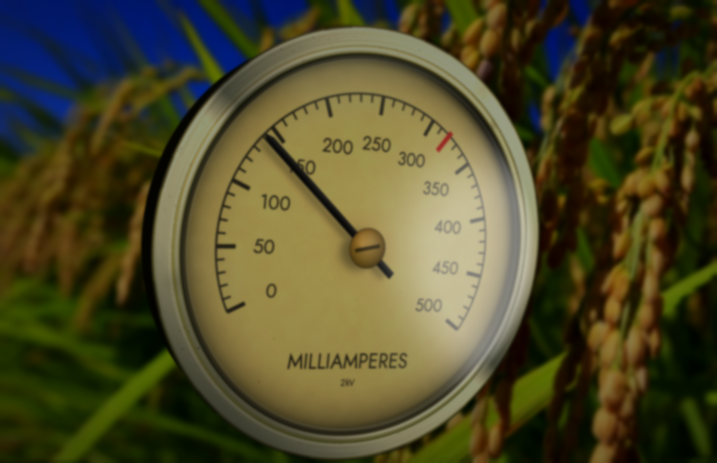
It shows 140 mA
